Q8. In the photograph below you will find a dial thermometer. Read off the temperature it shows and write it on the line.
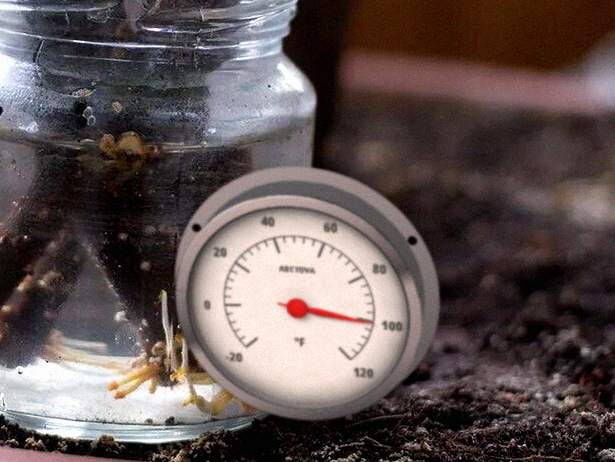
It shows 100 °F
